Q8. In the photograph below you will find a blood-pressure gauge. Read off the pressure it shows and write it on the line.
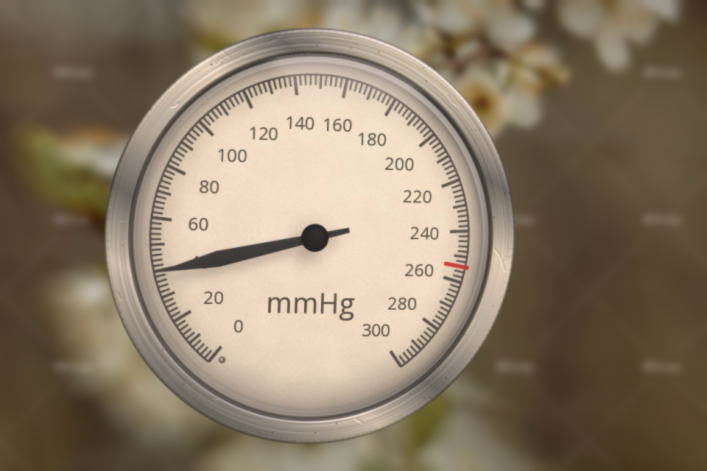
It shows 40 mmHg
